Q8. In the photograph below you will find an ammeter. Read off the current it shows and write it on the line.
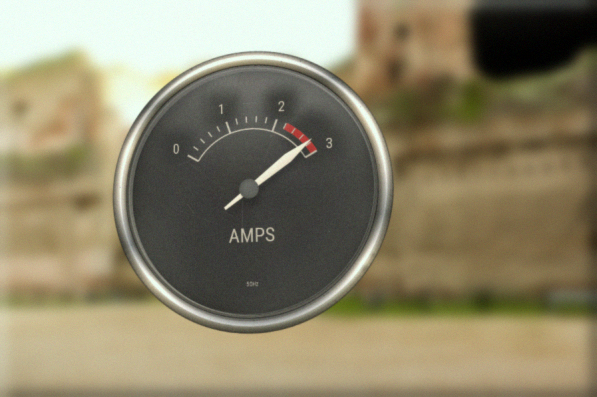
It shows 2.8 A
